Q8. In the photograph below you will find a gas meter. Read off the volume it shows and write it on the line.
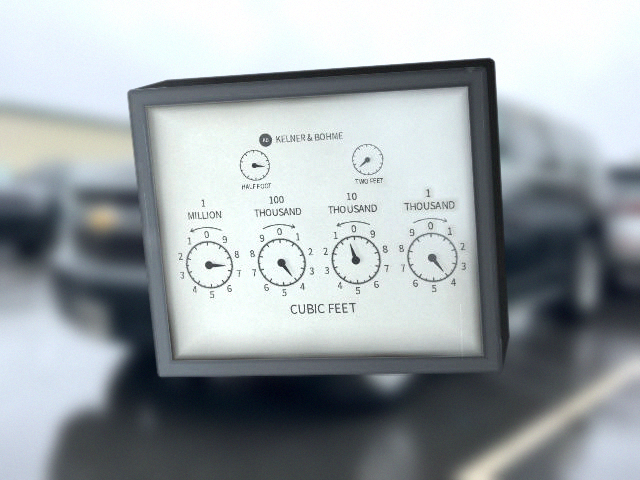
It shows 740400 ft³
